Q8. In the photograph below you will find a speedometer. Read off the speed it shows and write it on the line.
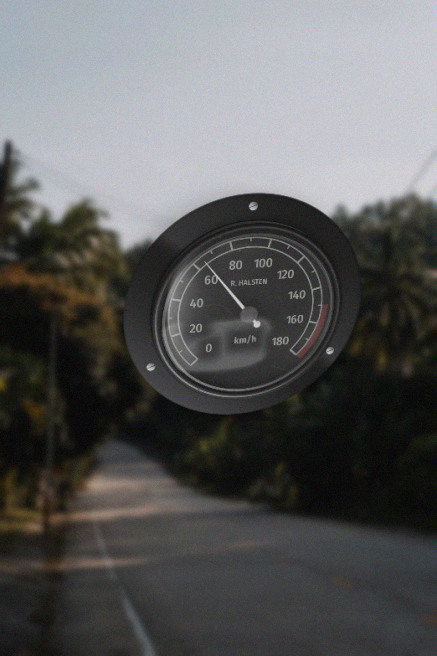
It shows 65 km/h
